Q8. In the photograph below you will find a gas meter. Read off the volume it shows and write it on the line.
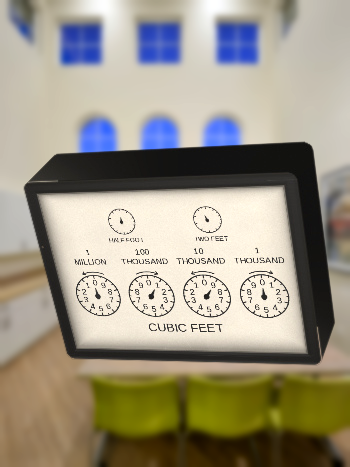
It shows 9000 ft³
